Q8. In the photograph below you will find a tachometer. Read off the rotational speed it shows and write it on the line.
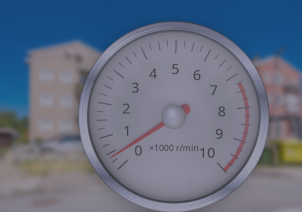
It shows 375 rpm
